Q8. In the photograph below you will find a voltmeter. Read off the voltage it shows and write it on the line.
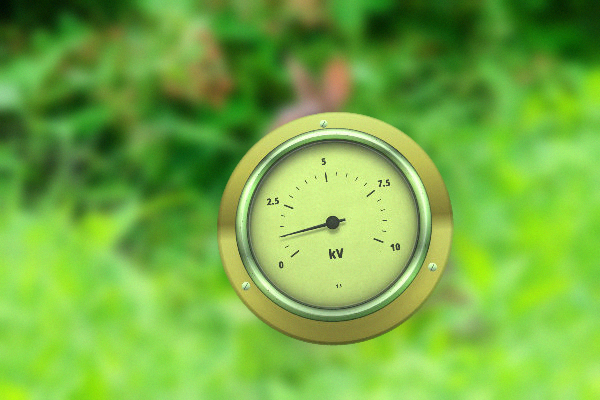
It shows 1 kV
